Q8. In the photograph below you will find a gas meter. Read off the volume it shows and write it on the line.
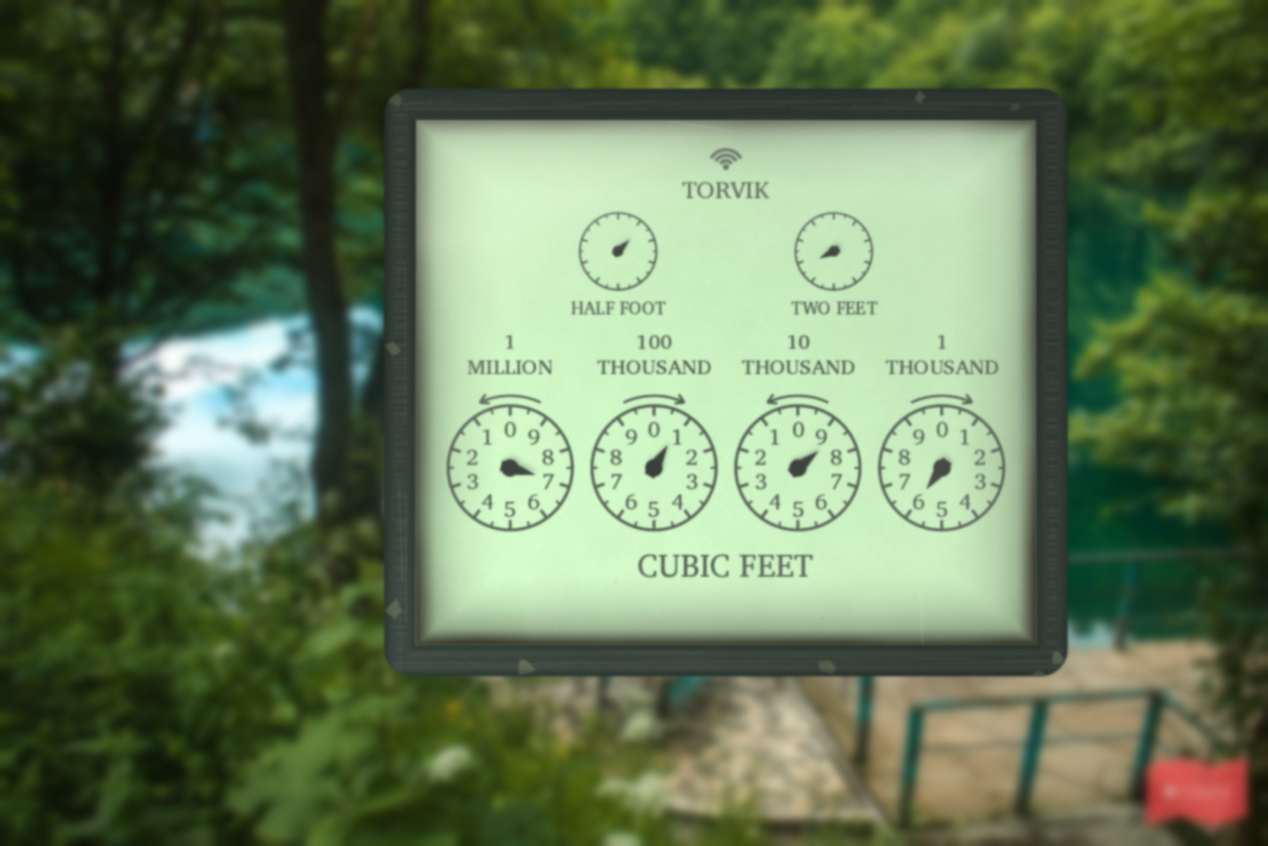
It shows 708600 ft³
